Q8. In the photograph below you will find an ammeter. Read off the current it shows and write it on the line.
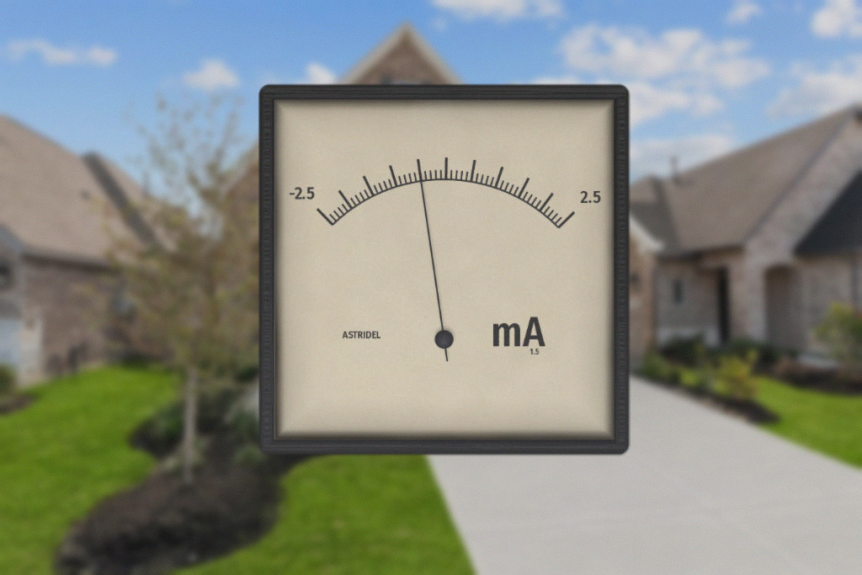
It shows -0.5 mA
